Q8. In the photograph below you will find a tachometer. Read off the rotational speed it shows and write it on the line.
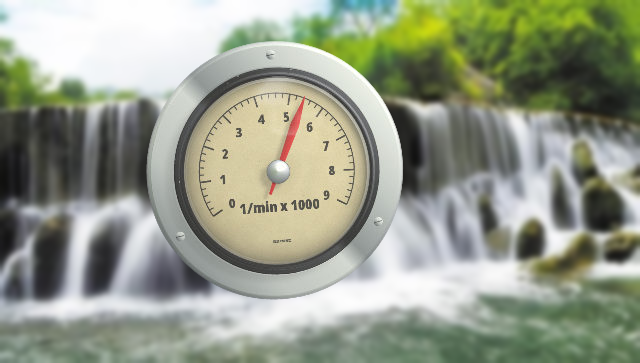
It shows 5400 rpm
